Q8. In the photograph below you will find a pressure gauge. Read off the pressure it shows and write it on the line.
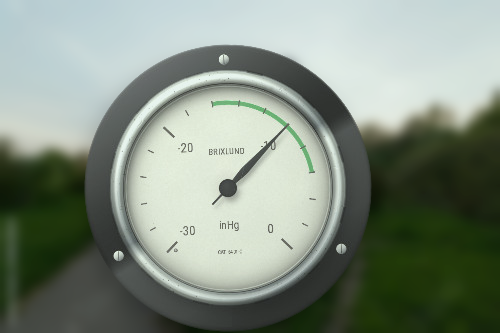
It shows -10 inHg
